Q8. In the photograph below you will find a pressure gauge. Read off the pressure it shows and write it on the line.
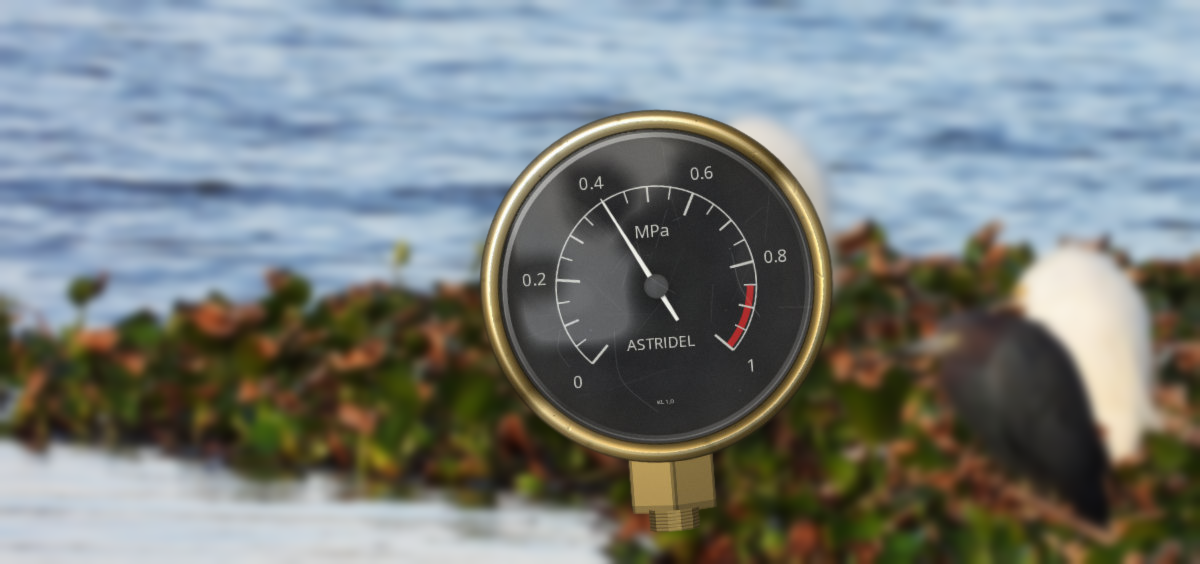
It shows 0.4 MPa
